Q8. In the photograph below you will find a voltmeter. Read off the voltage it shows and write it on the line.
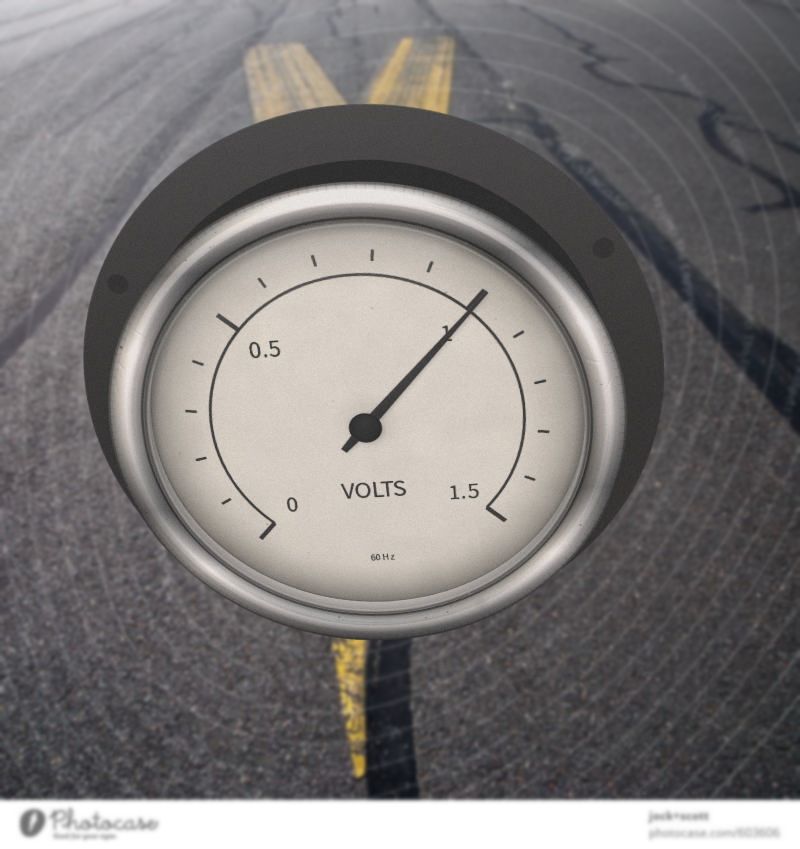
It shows 1 V
